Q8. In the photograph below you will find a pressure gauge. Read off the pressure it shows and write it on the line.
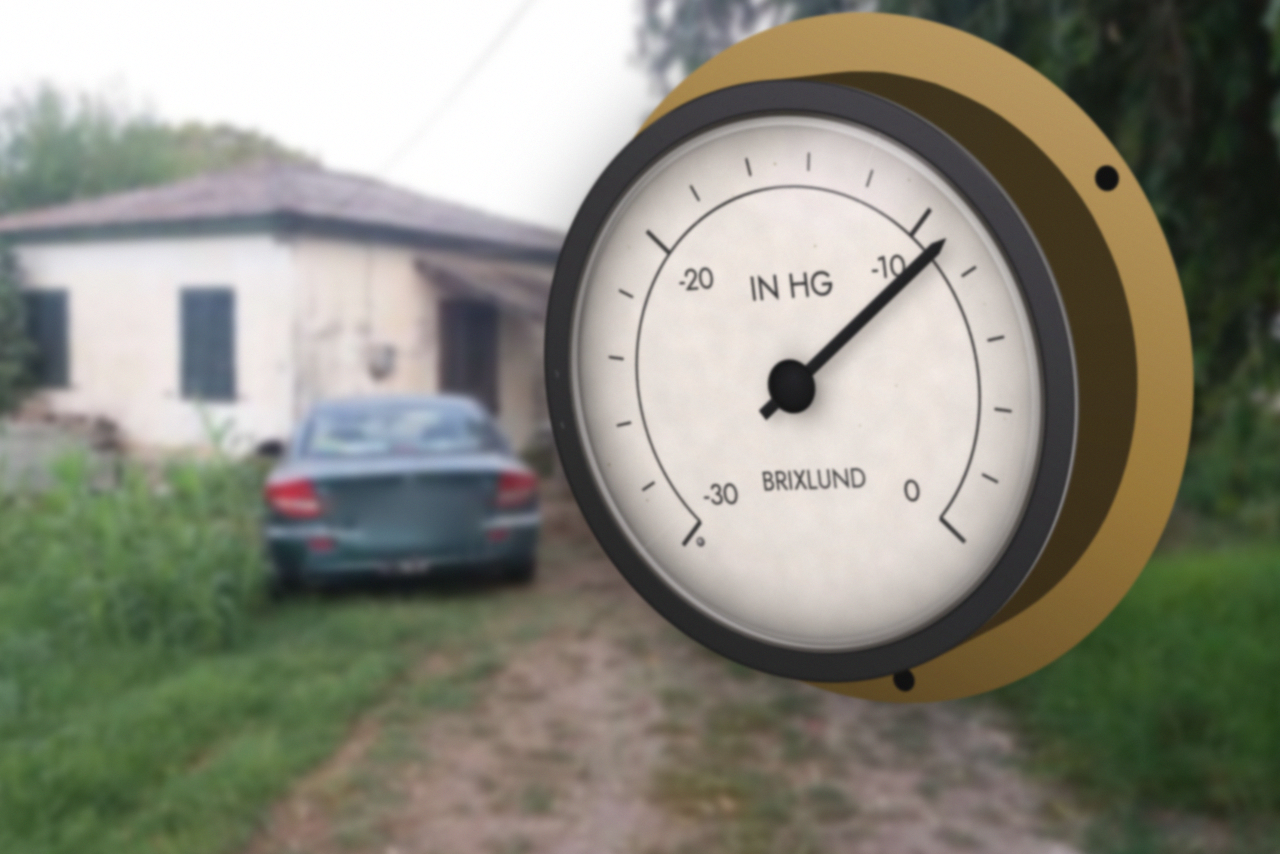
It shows -9 inHg
